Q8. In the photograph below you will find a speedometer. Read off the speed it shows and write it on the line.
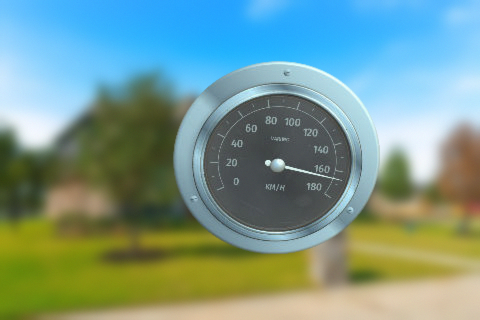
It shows 165 km/h
